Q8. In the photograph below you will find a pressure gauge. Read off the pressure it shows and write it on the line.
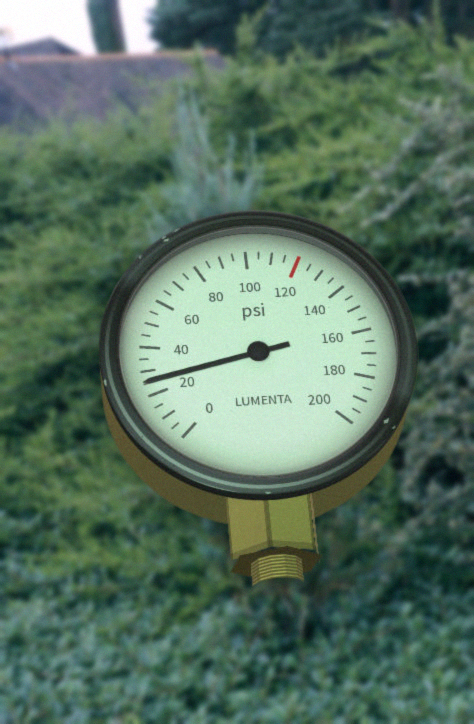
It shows 25 psi
